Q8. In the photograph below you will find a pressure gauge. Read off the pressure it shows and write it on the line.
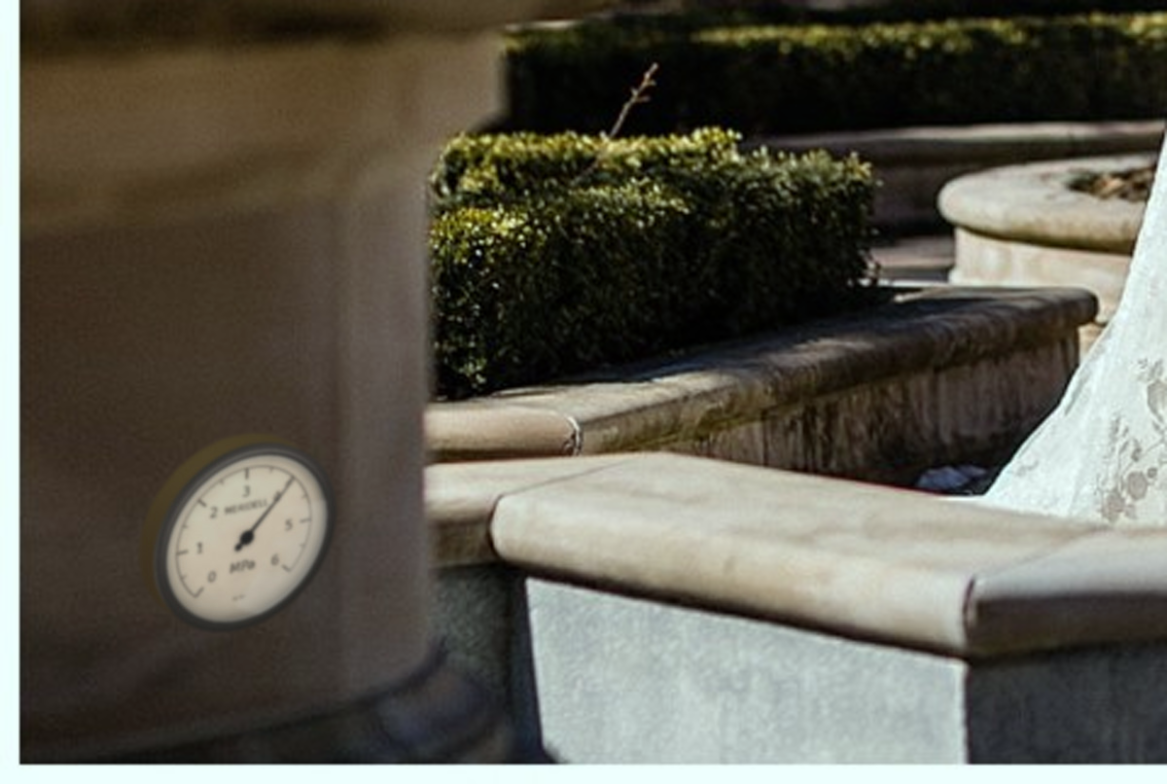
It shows 4 MPa
